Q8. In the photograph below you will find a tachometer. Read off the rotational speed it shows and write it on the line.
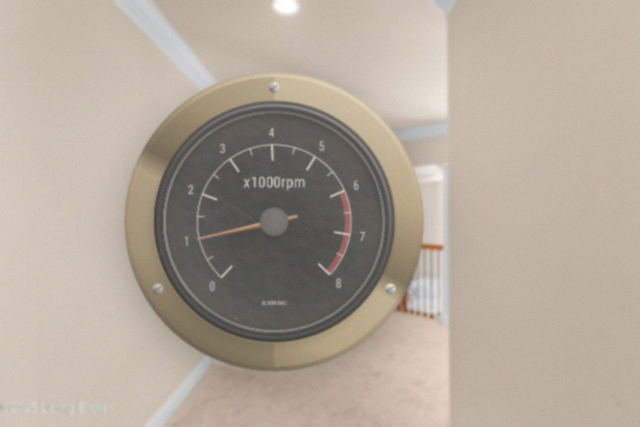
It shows 1000 rpm
